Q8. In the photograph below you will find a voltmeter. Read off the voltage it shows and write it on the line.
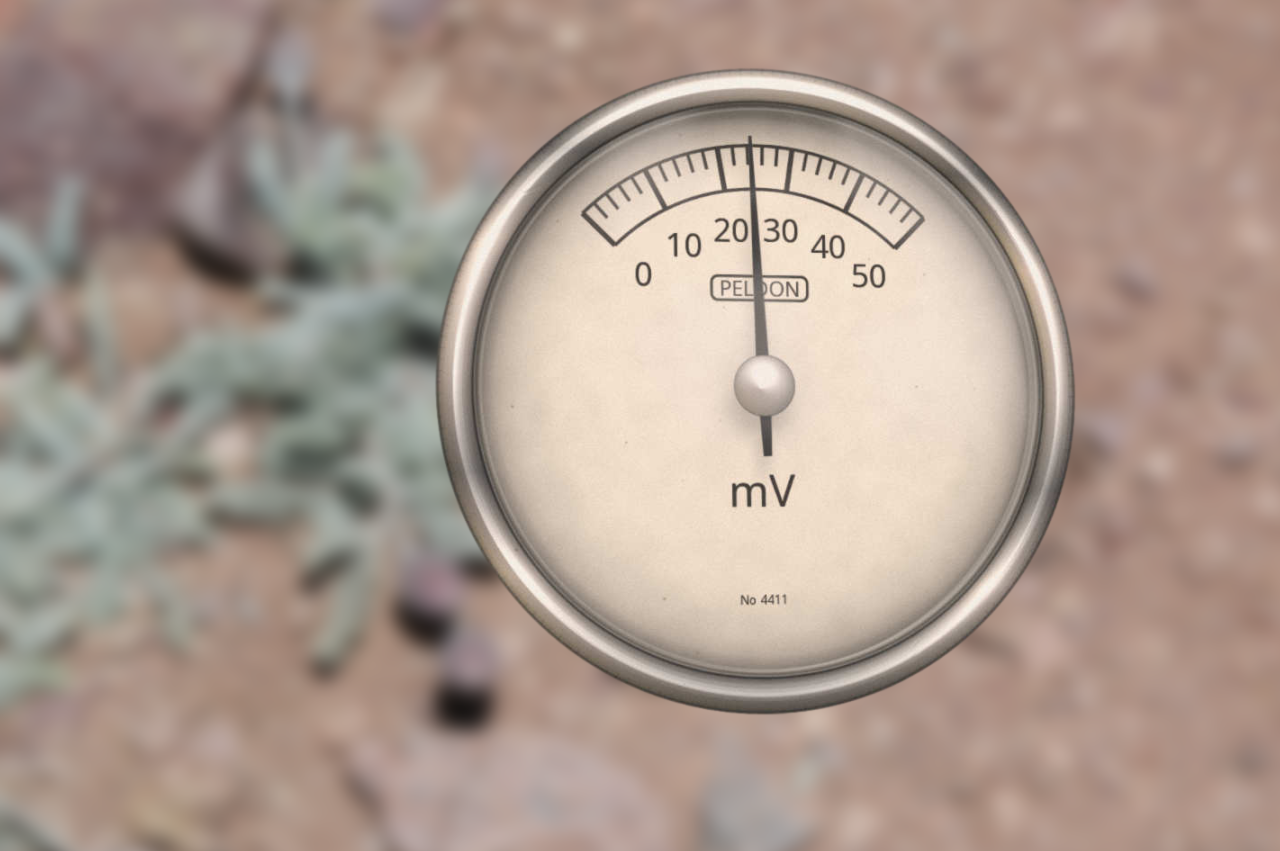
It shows 24 mV
